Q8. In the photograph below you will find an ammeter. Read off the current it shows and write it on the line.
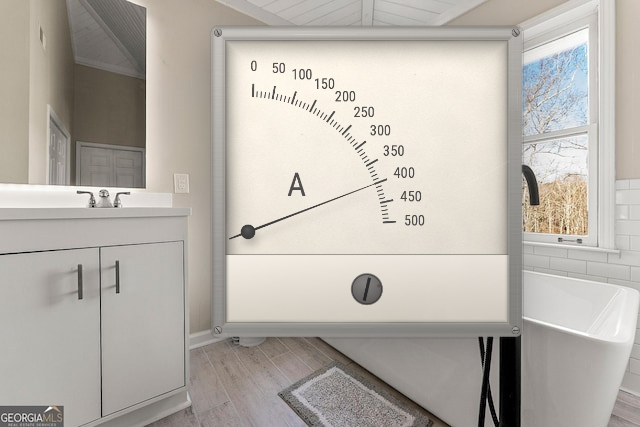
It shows 400 A
